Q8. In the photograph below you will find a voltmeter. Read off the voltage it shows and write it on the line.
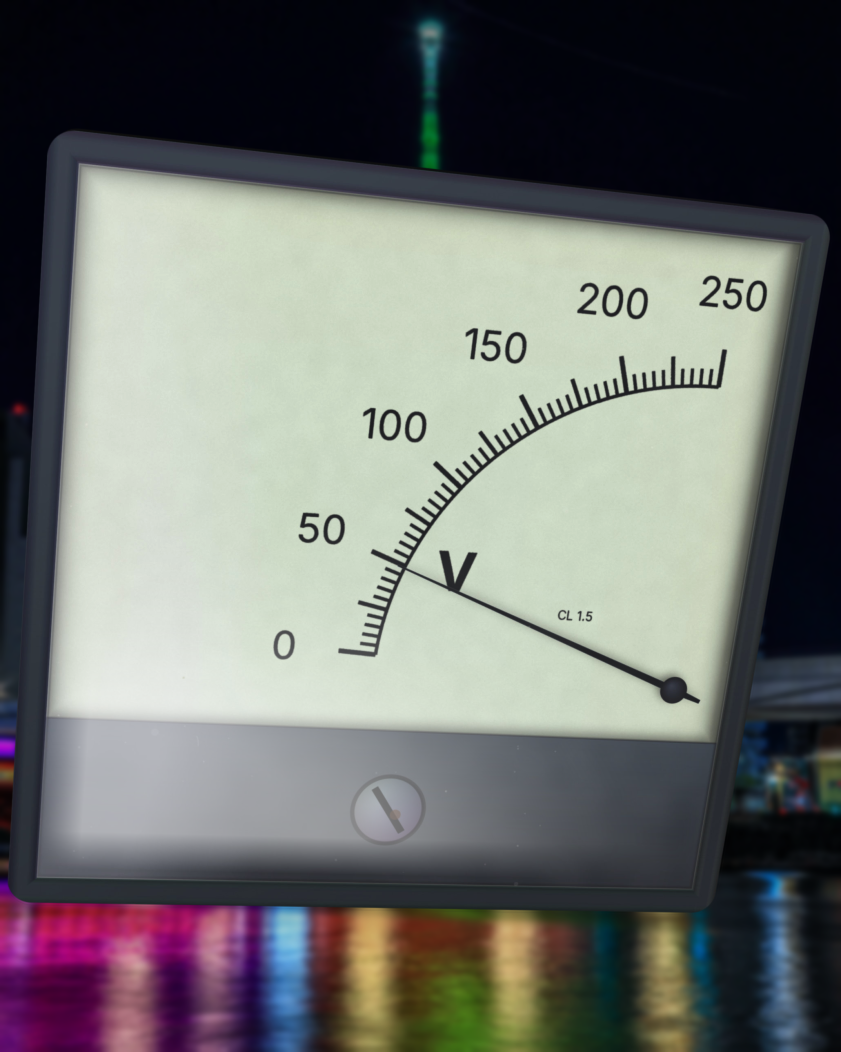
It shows 50 V
